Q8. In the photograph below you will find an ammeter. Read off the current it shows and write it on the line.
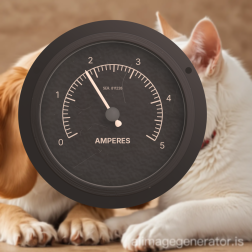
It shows 1.8 A
